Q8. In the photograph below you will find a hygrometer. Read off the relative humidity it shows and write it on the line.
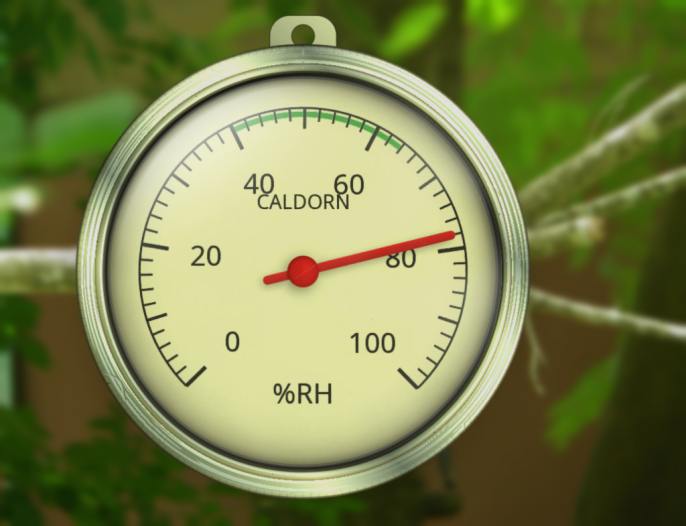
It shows 78 %
